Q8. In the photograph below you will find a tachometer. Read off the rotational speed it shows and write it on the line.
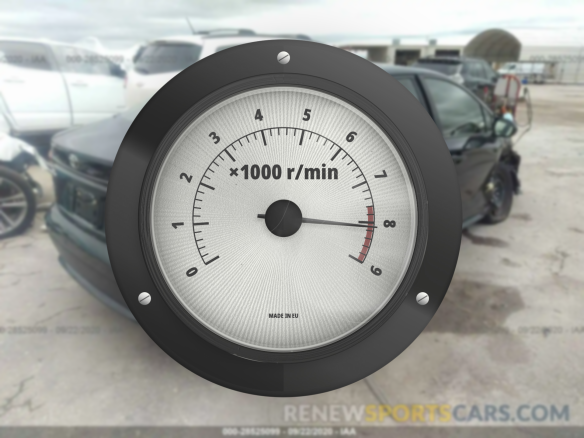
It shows 8100 rpm
